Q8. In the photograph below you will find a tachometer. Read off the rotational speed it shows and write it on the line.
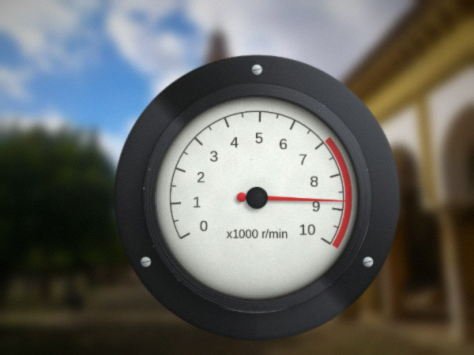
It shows 8750 rpm
